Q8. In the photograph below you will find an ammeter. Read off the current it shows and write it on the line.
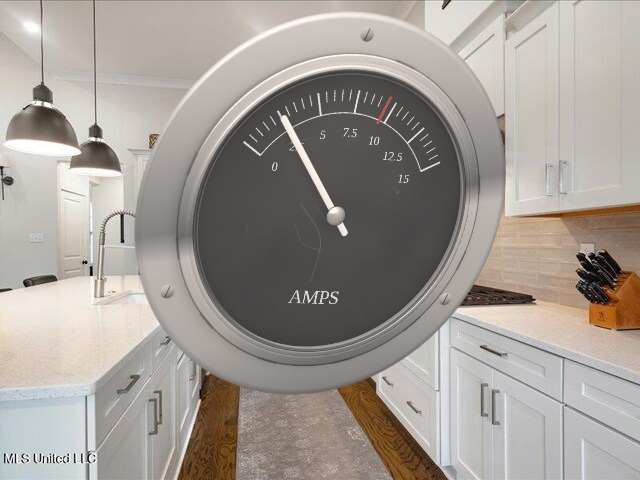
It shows 2.5 A
